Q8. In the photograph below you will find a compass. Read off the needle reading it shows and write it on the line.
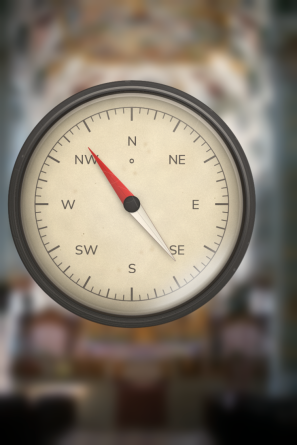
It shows 322.5 °
